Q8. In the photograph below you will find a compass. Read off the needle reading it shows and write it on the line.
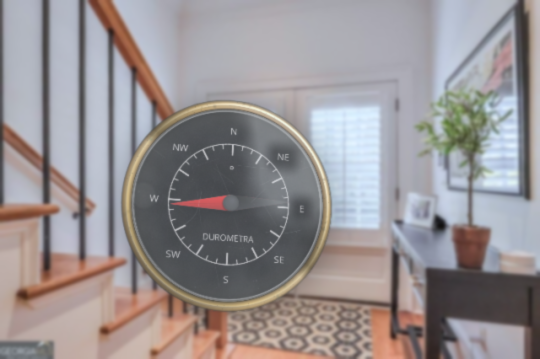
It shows 265 °
